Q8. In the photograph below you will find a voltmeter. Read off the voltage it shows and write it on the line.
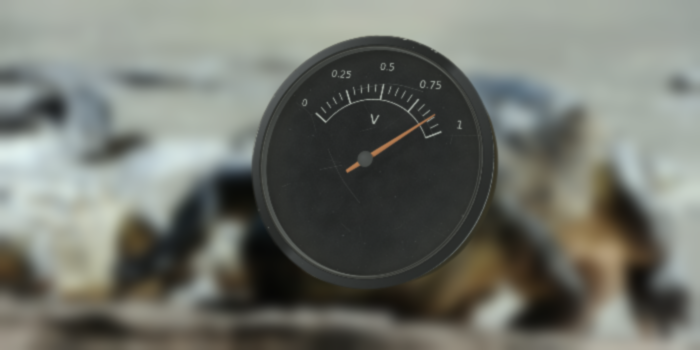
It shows 0.9 V
